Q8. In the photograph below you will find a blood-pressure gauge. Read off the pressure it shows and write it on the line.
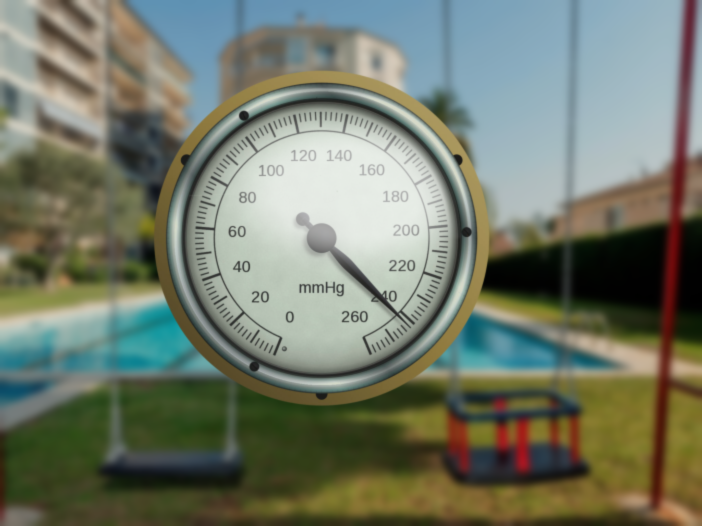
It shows 242 mmHg
